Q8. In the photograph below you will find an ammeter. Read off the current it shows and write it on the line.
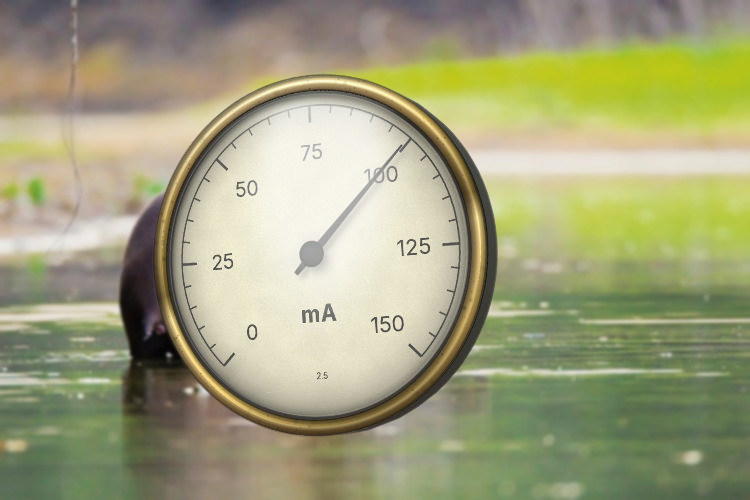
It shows 100 mA
